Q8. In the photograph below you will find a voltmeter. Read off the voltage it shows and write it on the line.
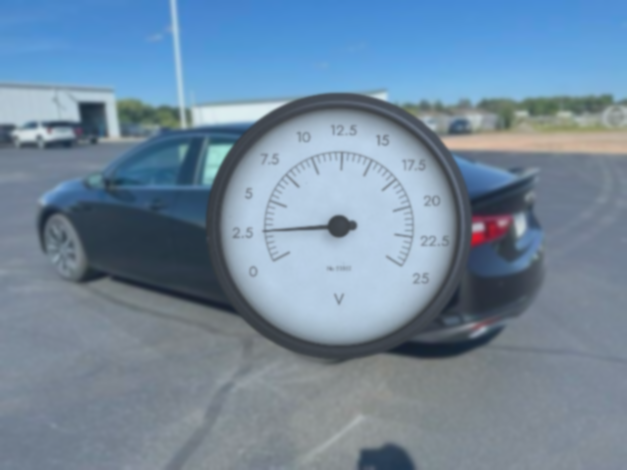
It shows 2.5 V
